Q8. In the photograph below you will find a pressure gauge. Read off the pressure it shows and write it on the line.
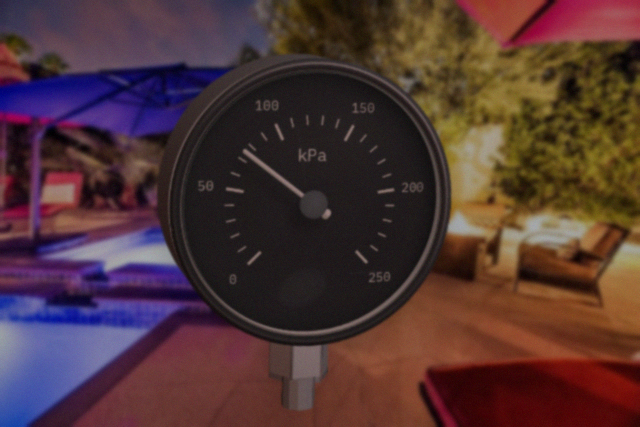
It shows 75 kPa
